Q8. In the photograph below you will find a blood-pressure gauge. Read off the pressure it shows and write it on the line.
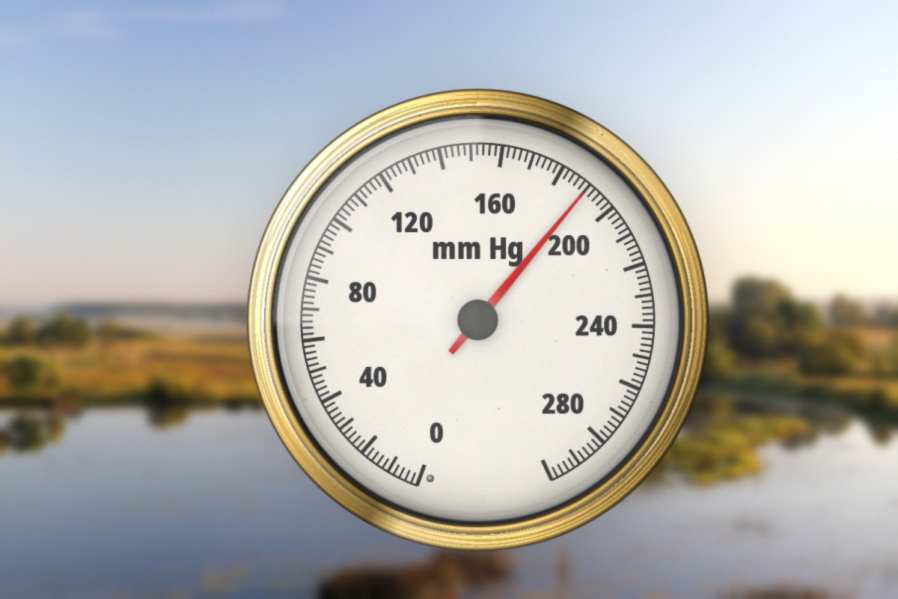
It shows 190 mmHg
